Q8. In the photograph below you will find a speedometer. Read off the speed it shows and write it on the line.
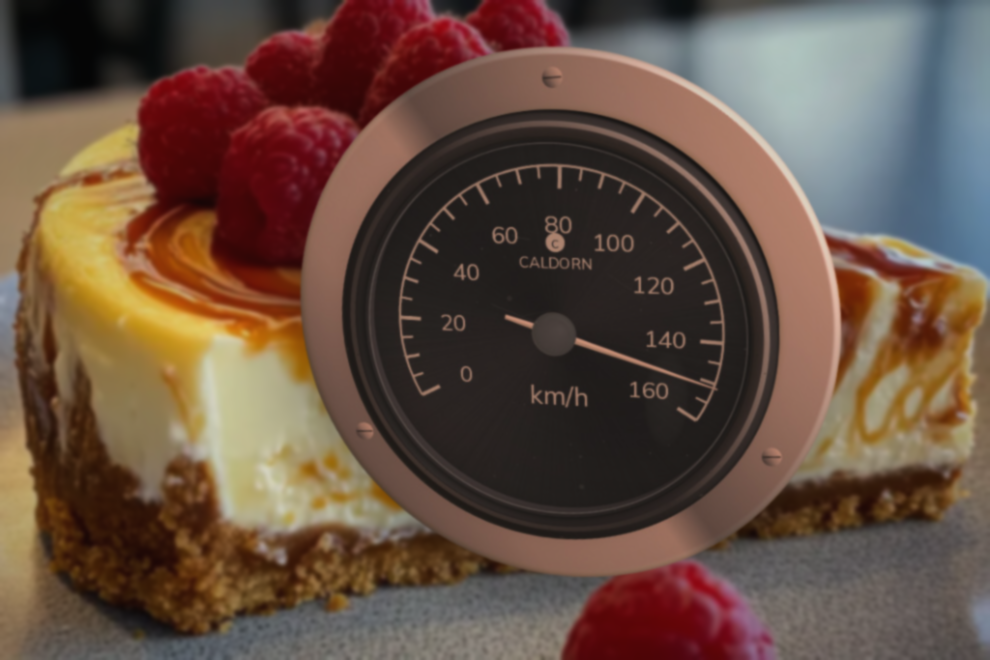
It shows 150 km/h
